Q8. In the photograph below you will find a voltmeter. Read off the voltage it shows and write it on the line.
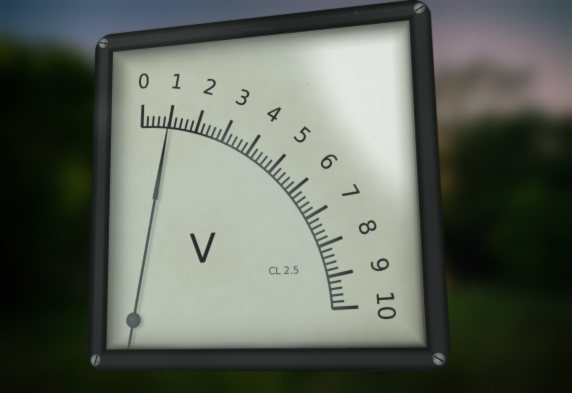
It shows 1 V
